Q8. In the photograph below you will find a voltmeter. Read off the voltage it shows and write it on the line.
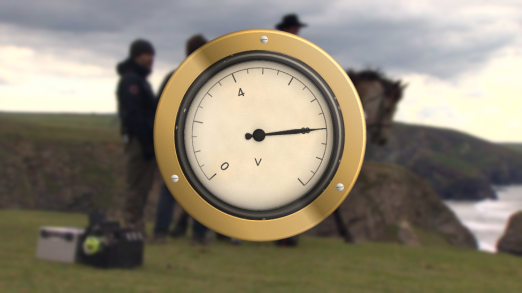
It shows 8 V
